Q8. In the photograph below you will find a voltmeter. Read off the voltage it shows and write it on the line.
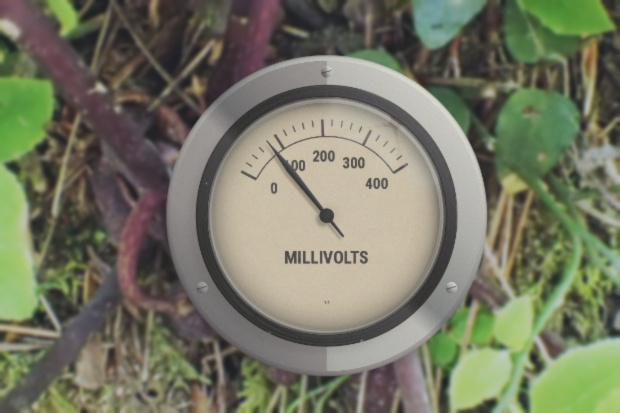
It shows 80 mV
